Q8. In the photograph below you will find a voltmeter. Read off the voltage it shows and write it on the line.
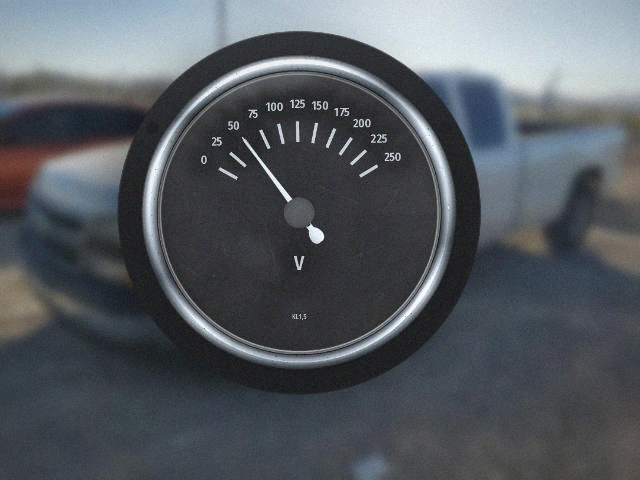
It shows 50 V
